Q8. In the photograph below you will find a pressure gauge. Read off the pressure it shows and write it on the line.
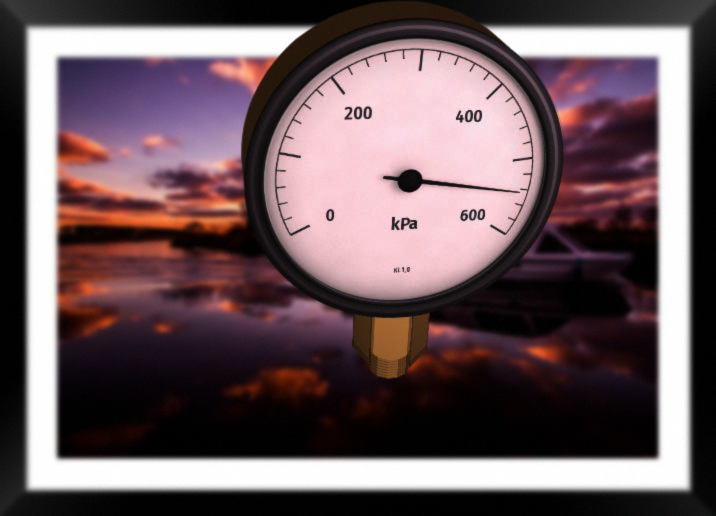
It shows 540 kPa
